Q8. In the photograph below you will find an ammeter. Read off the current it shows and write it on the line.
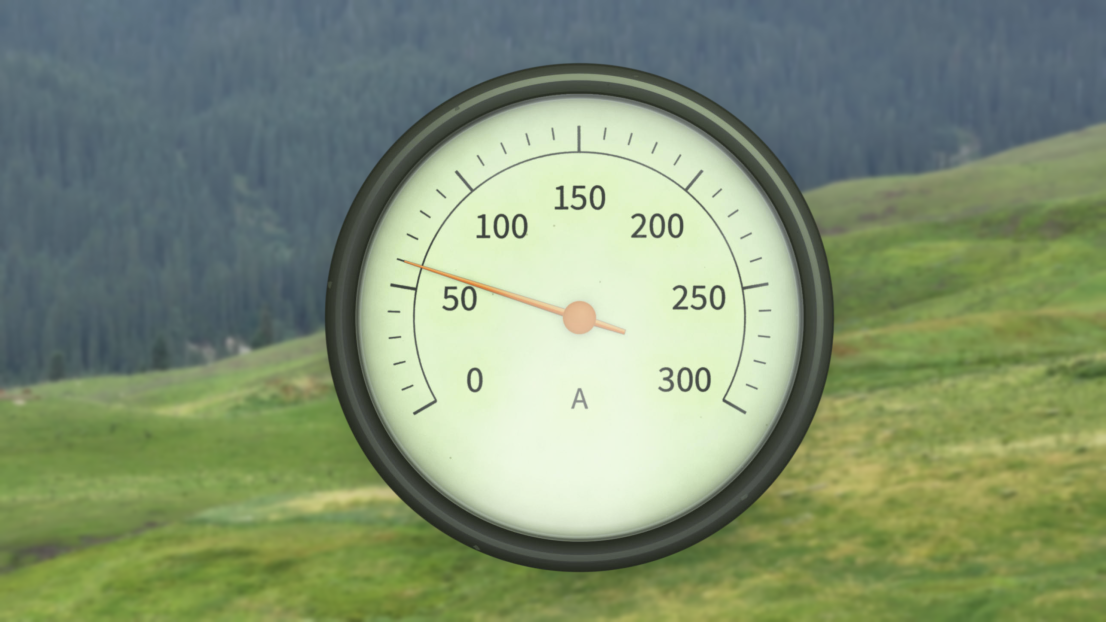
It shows 60 A
